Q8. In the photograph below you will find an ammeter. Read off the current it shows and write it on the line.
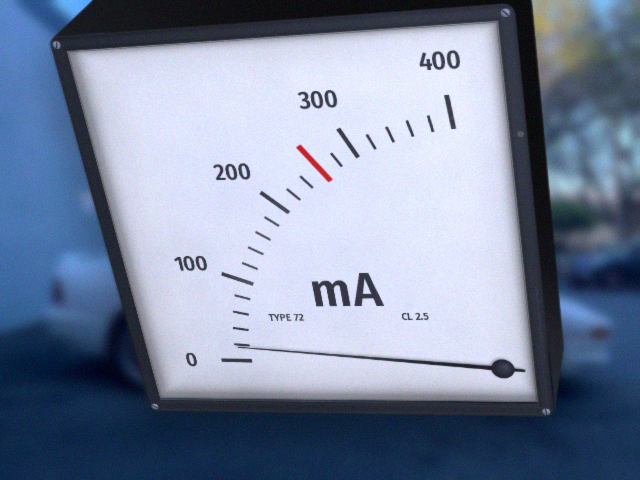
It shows 20 mA
